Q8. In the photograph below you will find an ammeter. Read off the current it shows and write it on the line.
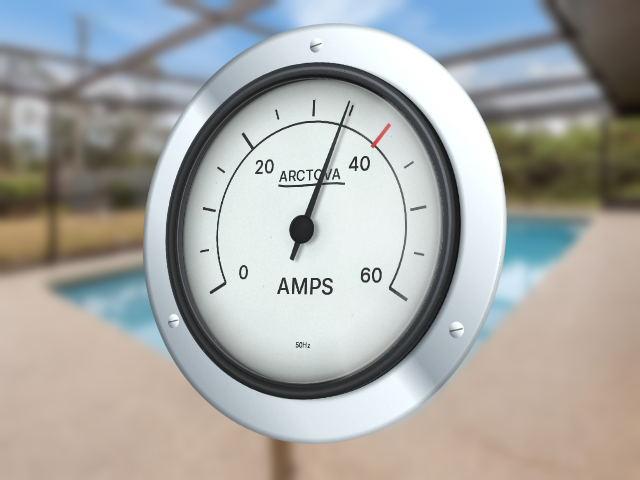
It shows 35 A
